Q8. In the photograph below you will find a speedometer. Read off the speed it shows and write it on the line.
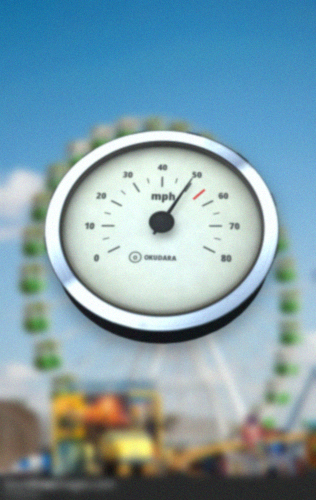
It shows 50 mph
